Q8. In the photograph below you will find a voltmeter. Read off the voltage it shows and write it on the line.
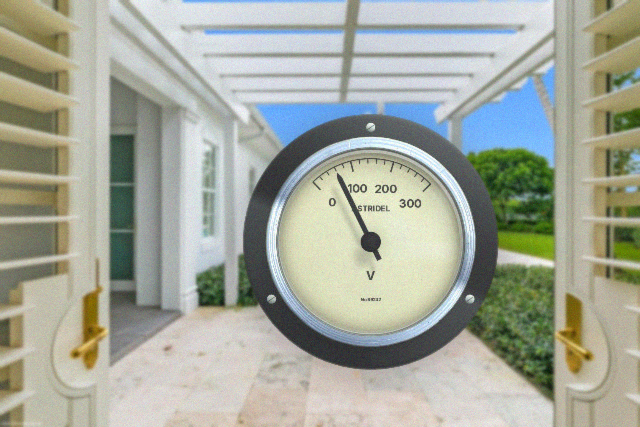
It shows 60 V
